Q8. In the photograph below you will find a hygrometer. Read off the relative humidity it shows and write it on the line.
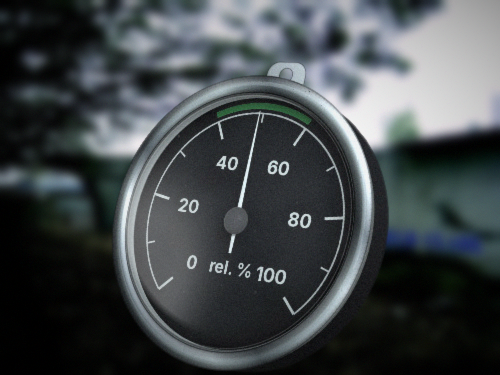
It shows 50 %
